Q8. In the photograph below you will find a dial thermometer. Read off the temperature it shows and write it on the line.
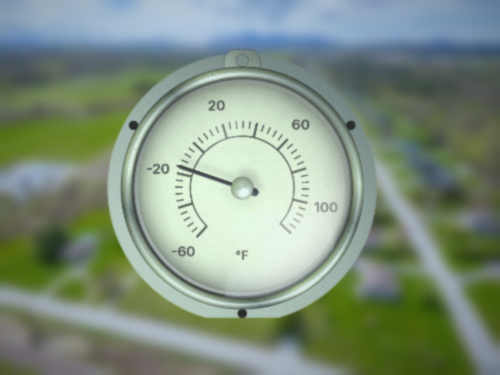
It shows -16 °F
